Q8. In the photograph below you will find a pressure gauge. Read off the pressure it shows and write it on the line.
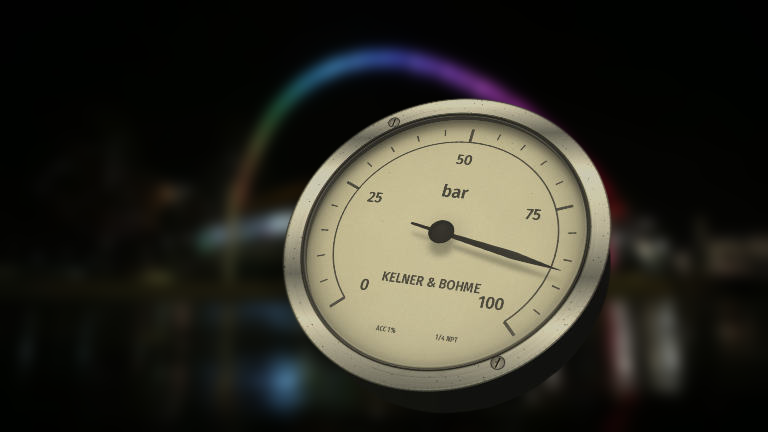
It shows 87.5 bar
